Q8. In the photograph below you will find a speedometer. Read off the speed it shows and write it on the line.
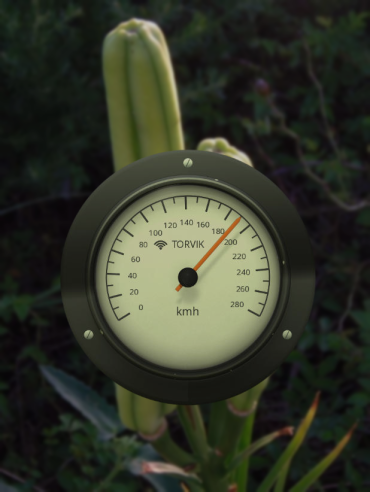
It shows 190 km/h
